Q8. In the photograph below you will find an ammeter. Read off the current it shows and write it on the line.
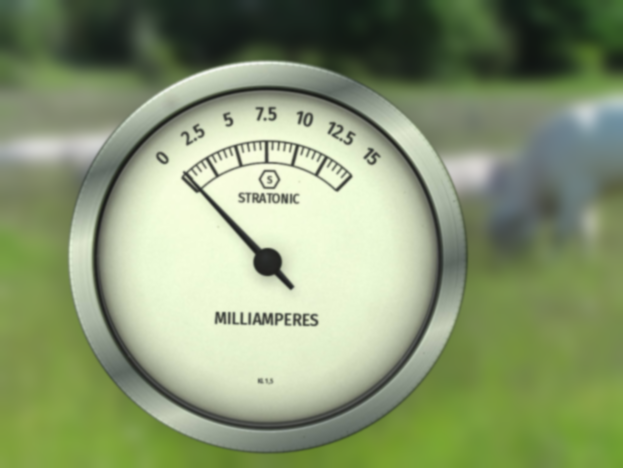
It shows 0.5 mA
